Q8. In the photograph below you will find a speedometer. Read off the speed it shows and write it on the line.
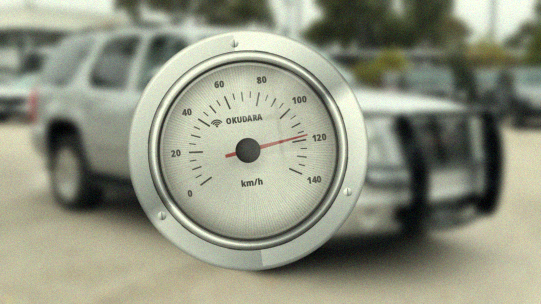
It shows 117.5 km/h
